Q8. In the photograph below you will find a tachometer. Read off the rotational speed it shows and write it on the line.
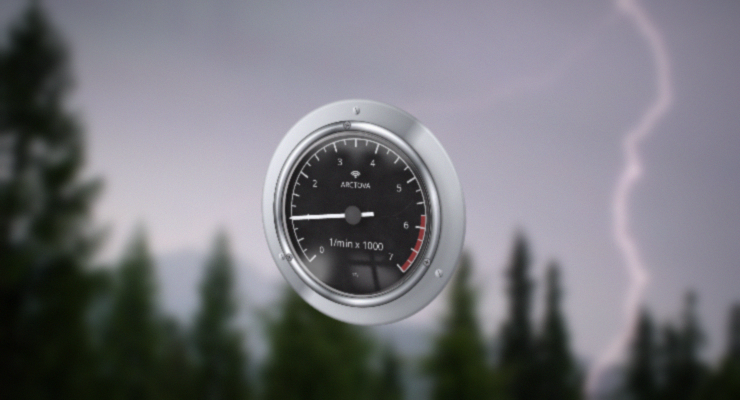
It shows 1000 rpm
